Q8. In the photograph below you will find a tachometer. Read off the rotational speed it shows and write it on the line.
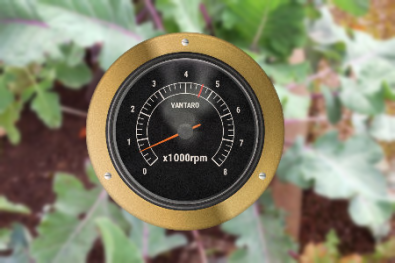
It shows 600 rpm
